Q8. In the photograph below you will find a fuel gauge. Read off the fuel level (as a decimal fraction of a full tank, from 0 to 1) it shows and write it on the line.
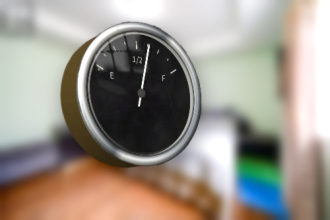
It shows 0.625
